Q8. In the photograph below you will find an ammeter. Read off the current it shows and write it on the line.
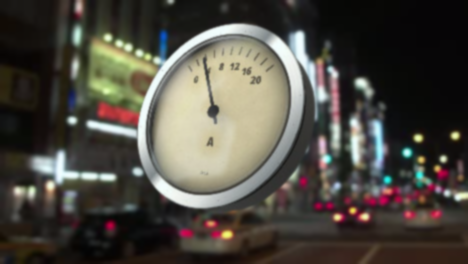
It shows 4 A
